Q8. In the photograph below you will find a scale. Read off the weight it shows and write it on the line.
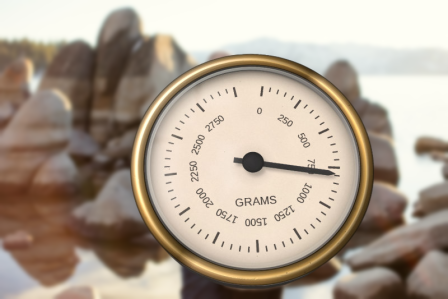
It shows 800 g
